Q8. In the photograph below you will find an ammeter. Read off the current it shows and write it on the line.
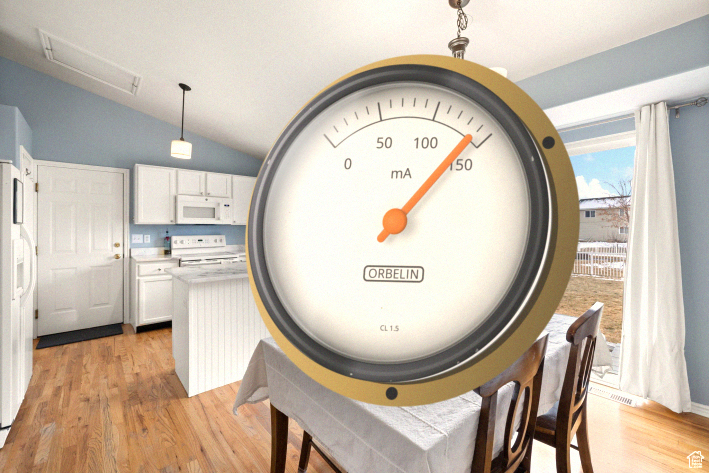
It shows 140 mA
